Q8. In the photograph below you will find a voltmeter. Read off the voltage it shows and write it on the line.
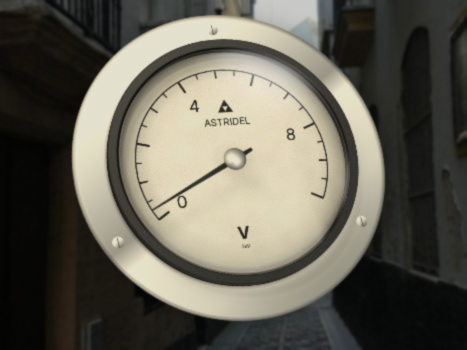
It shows 0.25 V
